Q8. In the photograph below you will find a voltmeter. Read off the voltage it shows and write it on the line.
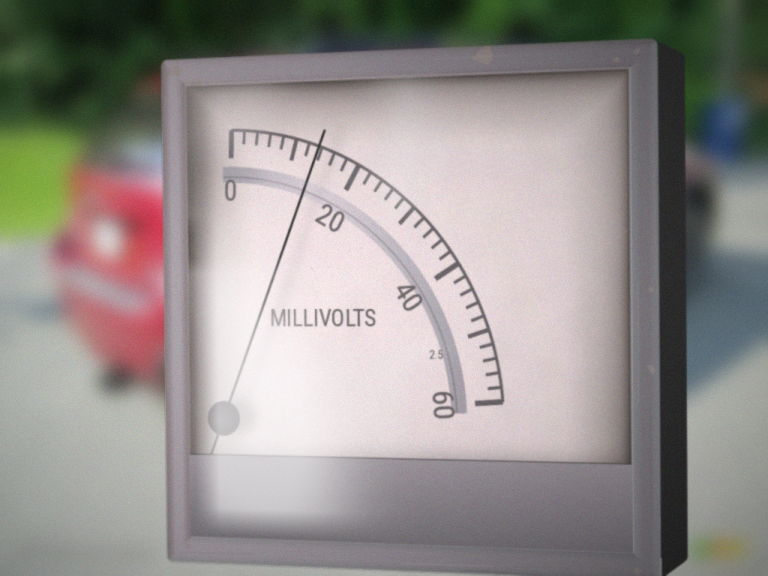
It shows 14 mV
